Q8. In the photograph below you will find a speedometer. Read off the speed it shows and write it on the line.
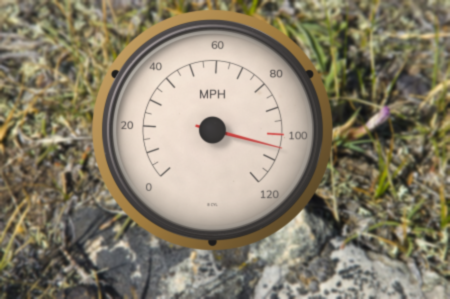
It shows 105 mph
